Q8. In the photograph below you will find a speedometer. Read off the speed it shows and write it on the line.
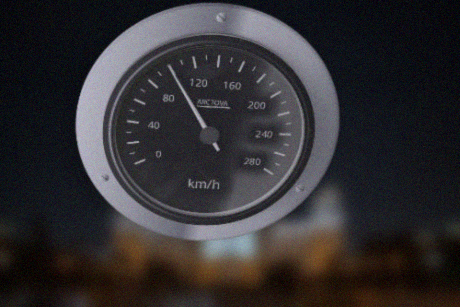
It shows 100 km/h
